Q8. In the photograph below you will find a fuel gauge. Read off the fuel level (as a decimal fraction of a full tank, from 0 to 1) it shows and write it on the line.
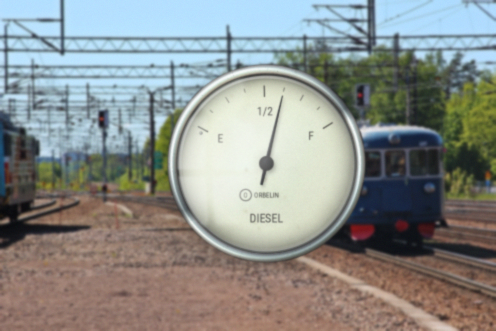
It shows 0.625
